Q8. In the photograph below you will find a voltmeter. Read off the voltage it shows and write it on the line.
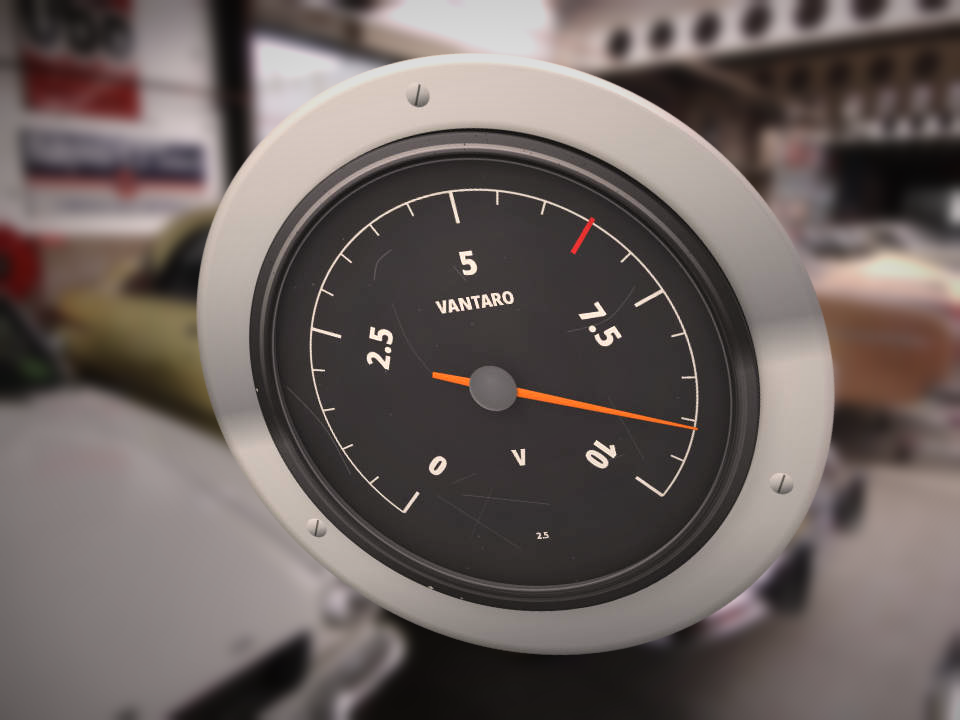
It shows 9 V
